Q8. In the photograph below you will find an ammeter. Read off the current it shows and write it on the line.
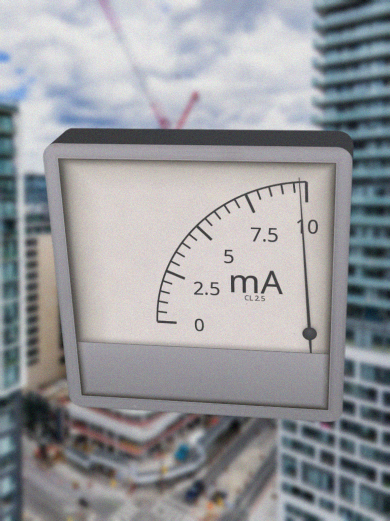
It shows 9.75 mA
